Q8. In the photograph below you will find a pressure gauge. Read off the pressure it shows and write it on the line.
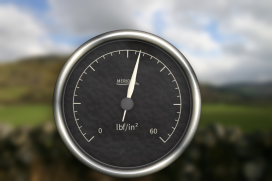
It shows 33 psi
